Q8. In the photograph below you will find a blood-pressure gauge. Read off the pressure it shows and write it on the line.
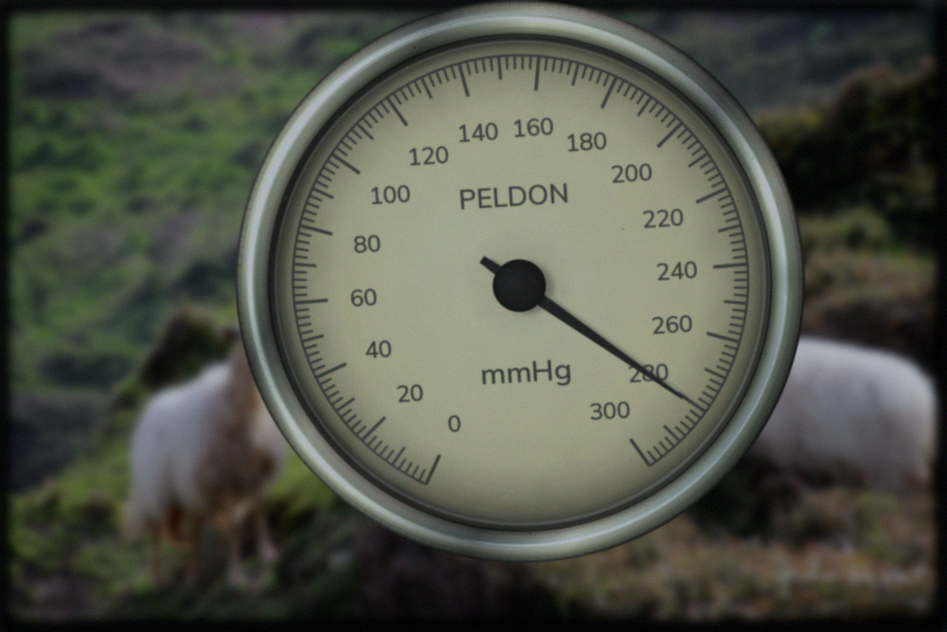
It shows 280 mmHg
